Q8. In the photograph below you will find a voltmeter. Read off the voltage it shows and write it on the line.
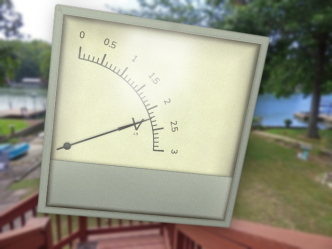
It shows 2.2 V
